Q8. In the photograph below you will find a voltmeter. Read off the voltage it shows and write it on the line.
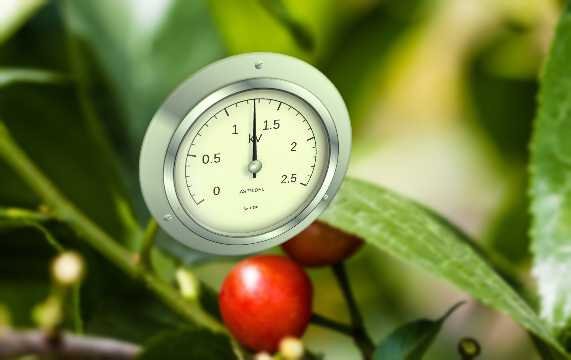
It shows 1.25 kV
